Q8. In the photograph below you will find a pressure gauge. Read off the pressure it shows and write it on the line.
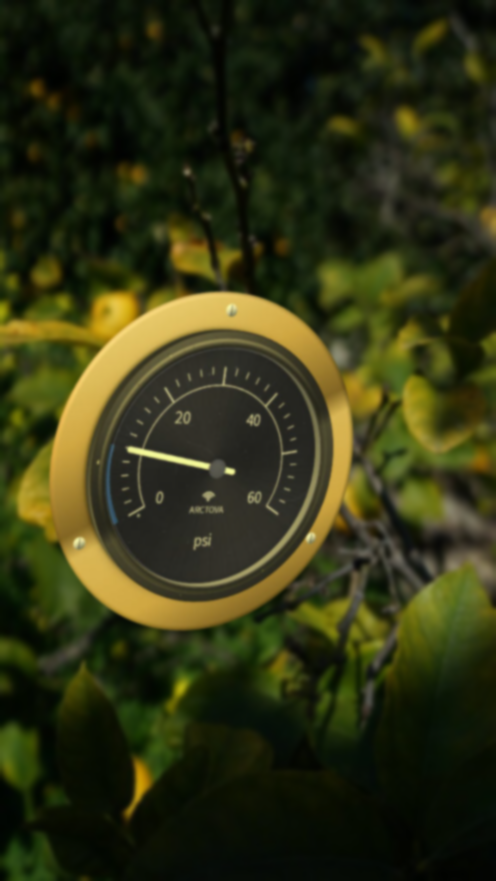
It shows 10 psi
